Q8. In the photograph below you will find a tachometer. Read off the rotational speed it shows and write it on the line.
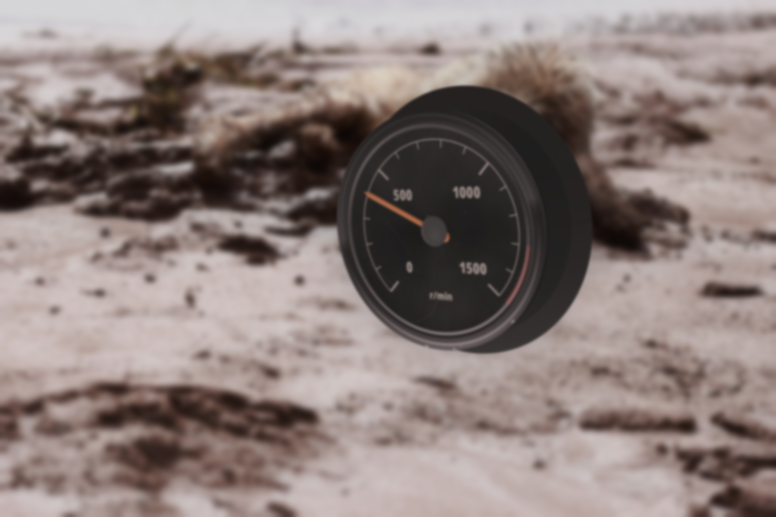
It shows 400 rpm
